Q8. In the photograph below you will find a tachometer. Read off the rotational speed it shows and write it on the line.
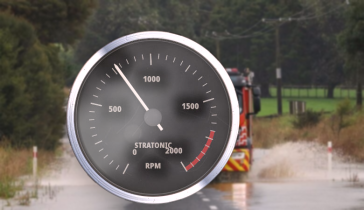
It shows 775 rpm
